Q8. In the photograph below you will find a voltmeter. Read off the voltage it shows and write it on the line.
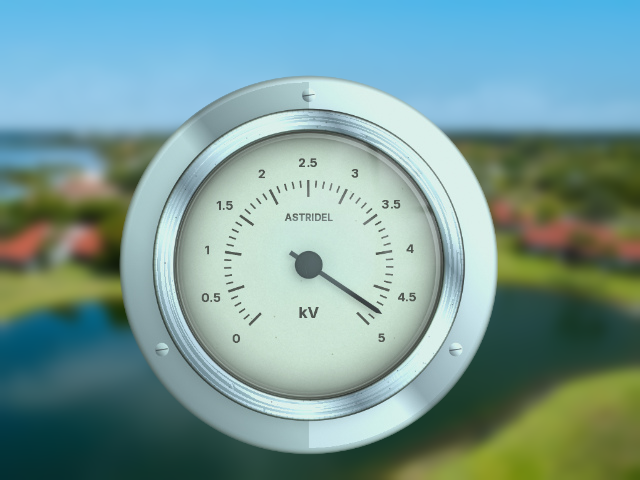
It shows 4.8 kV
